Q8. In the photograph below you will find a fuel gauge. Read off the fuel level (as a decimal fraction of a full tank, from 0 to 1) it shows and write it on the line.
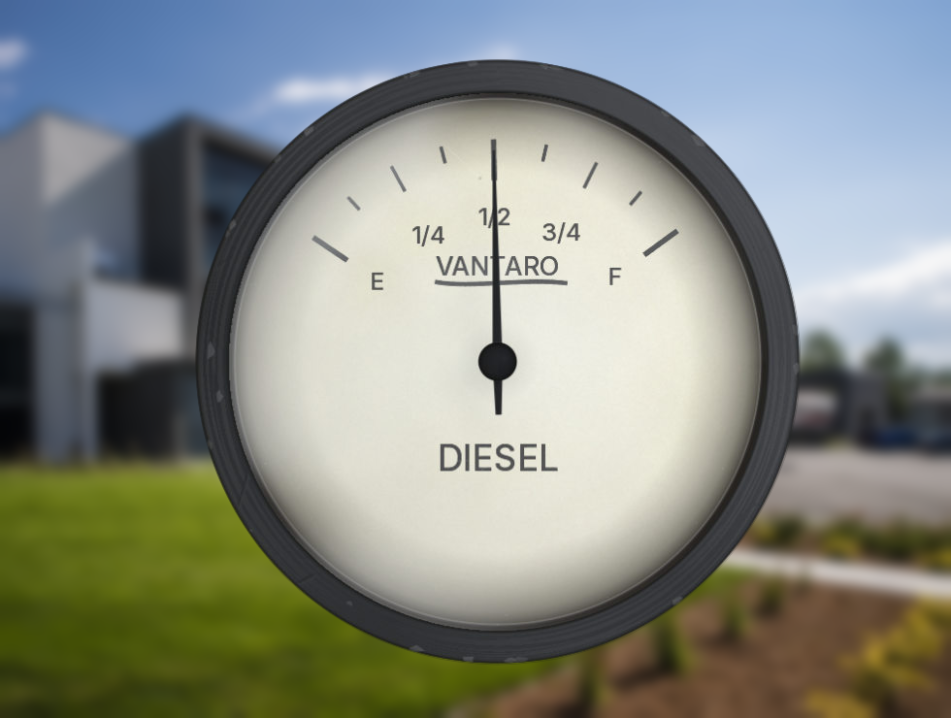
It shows 0.5
